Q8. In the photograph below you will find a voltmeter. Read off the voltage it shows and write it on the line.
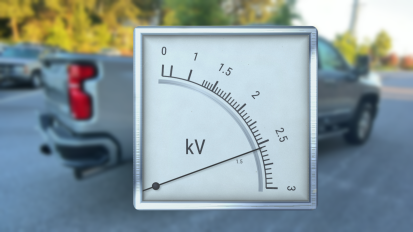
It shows 2.55 kV
